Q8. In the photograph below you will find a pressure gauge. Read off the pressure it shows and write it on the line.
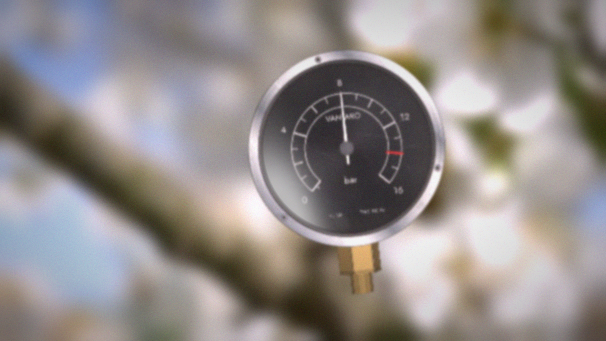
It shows 8 bar
